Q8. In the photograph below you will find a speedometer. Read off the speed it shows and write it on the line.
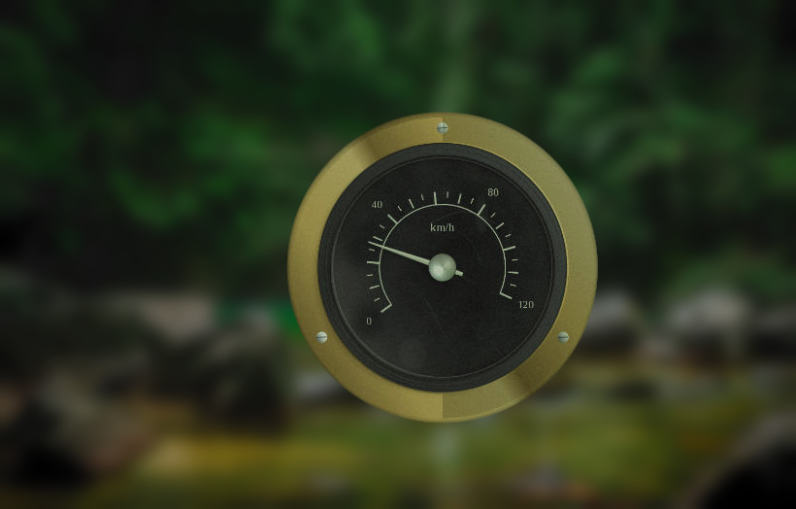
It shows 27.5 km/h
